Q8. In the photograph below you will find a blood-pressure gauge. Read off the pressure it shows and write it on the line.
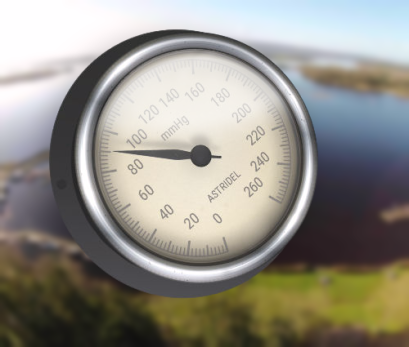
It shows 90 mmHg
